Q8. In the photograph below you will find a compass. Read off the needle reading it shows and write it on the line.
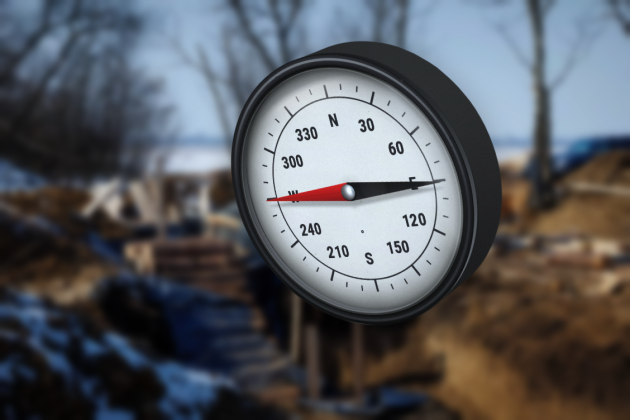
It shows 270 °
